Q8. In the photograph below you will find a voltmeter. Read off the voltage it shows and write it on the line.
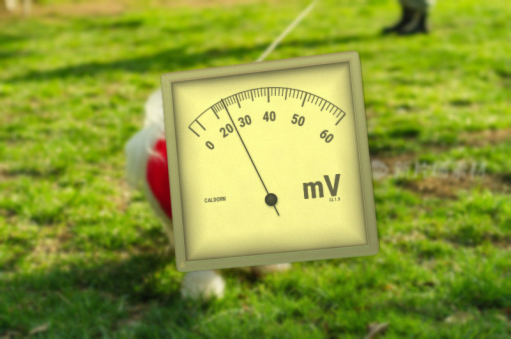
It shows 25 mV
